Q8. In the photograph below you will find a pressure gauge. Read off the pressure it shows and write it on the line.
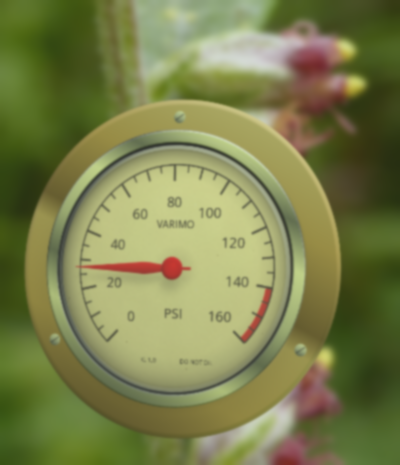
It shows 27.5 psi
